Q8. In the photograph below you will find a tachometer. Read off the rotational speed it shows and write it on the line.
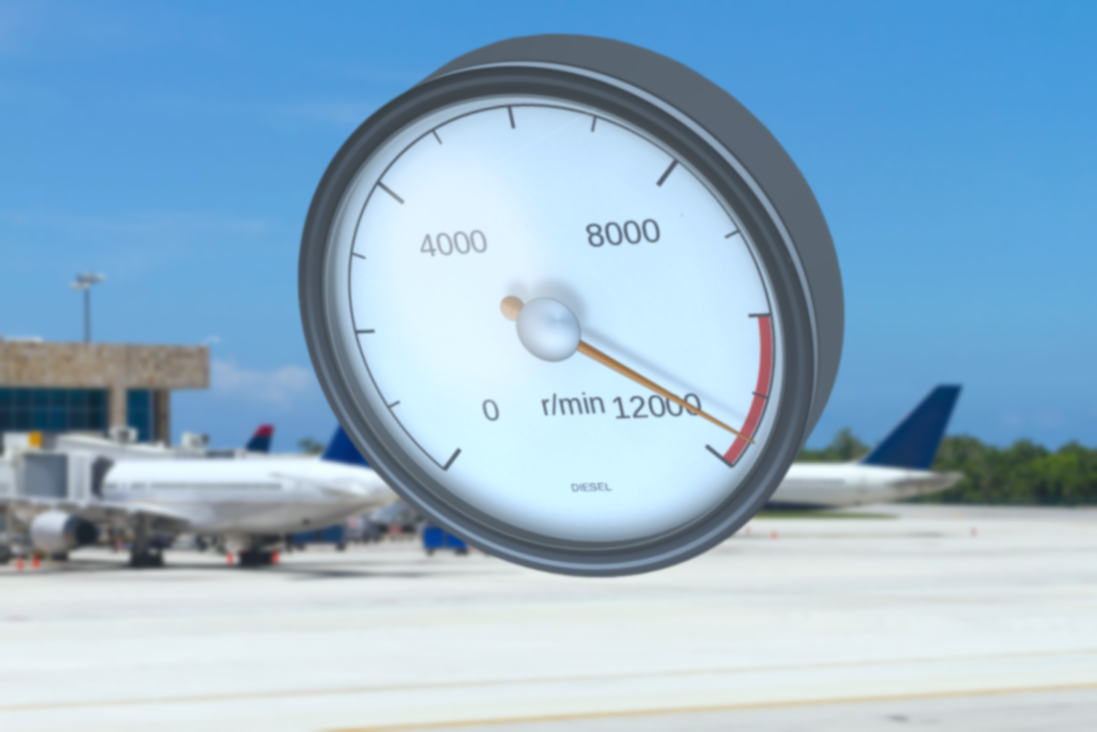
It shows 11500 rpm
